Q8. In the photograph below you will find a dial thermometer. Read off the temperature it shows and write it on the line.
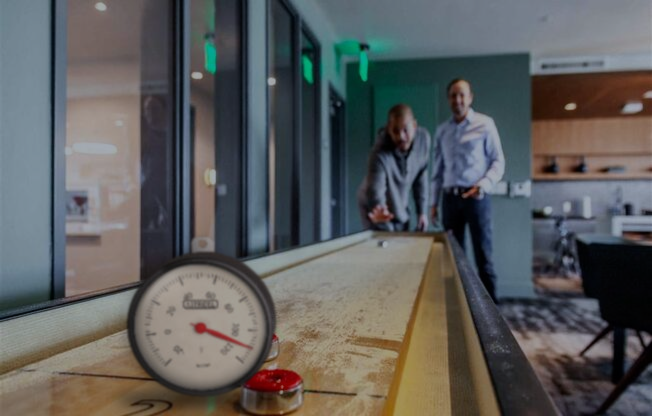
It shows 110 °F
